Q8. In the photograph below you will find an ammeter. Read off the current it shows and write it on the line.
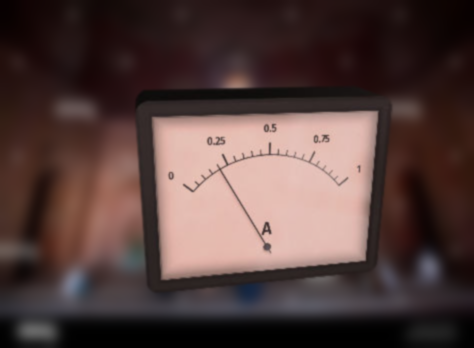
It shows 0.2 A
